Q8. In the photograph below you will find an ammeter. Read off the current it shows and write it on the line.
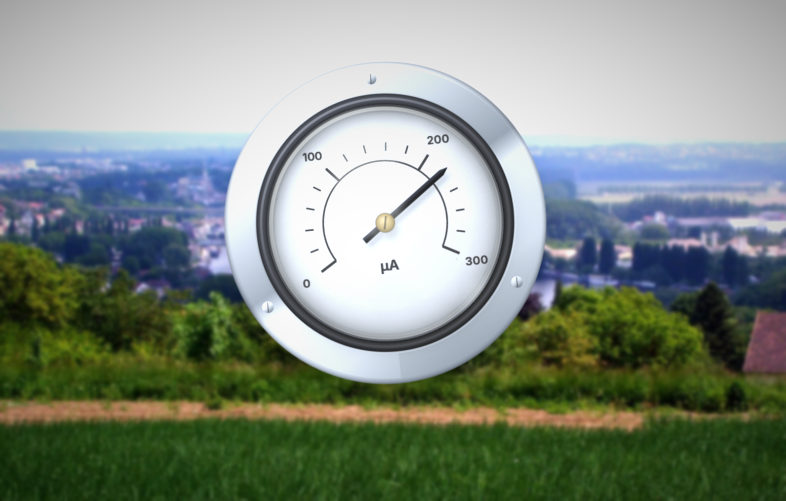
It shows 220 µA
